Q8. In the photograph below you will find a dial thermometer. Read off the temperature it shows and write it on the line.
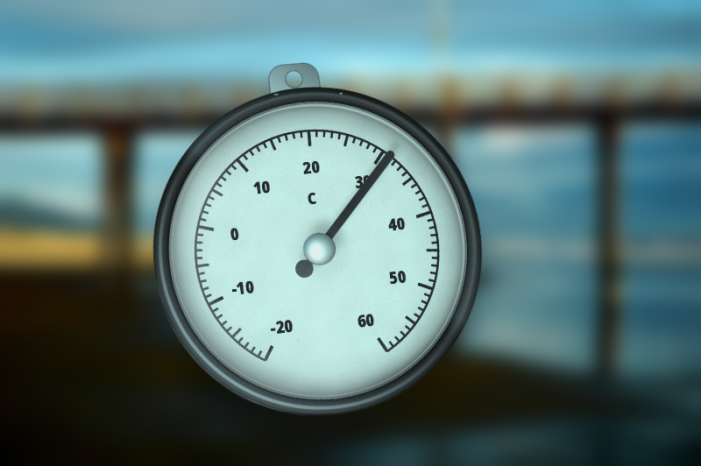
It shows 31 °C
